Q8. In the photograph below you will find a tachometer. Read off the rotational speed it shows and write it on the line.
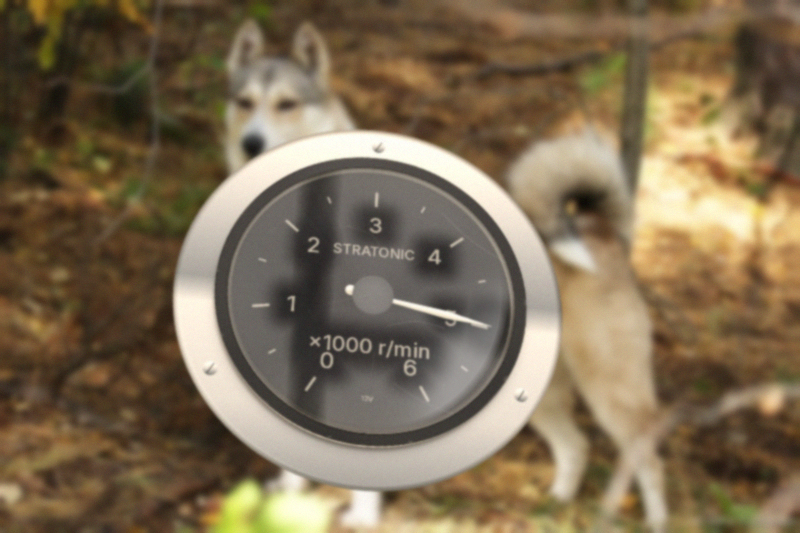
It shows 5000 rpm
